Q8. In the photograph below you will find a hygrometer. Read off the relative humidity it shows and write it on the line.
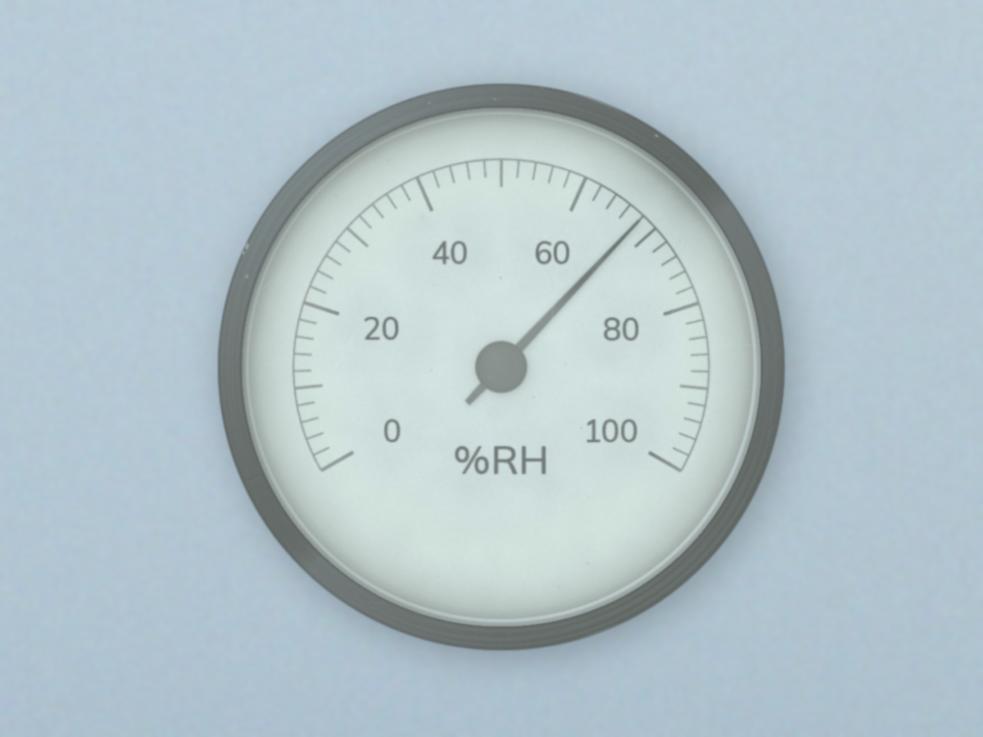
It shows 68 %
